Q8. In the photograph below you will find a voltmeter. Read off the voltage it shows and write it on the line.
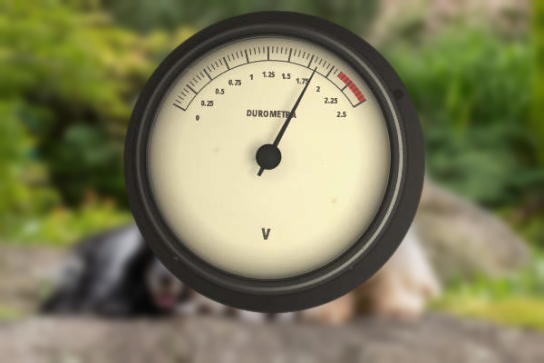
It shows 1.85 V
